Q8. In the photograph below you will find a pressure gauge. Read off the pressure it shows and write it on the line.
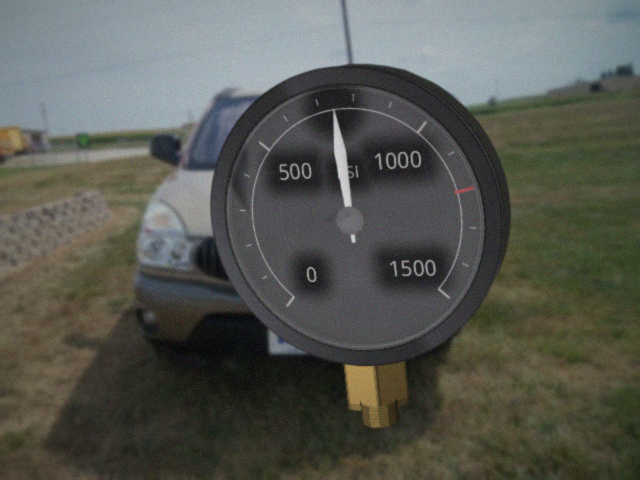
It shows 750 psi
